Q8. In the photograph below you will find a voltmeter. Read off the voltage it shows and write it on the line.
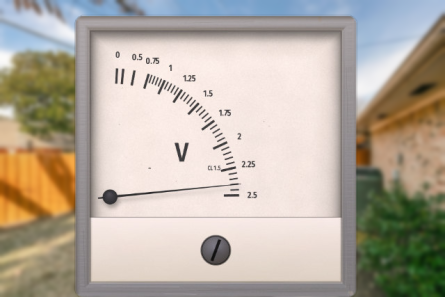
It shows 2.4 V
